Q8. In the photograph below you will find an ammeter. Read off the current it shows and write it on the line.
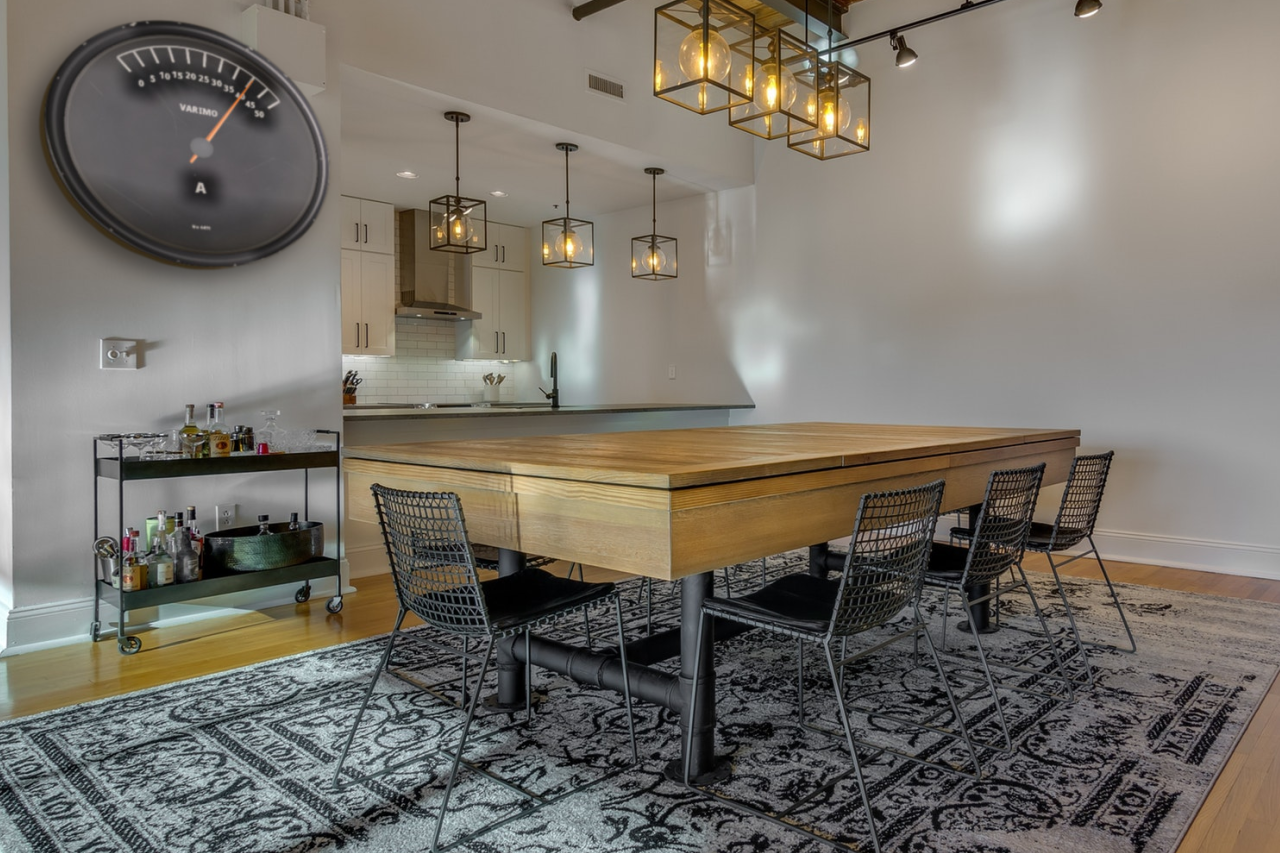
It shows 40 A
